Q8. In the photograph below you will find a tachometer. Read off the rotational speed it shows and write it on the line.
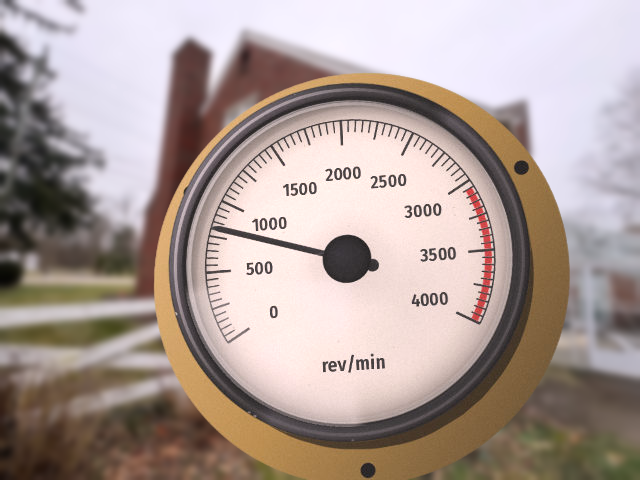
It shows 800 rpm
